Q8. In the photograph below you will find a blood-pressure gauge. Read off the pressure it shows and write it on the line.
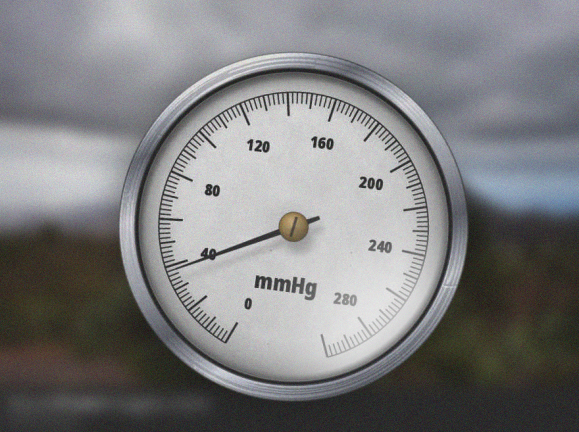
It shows 38 mmHg
